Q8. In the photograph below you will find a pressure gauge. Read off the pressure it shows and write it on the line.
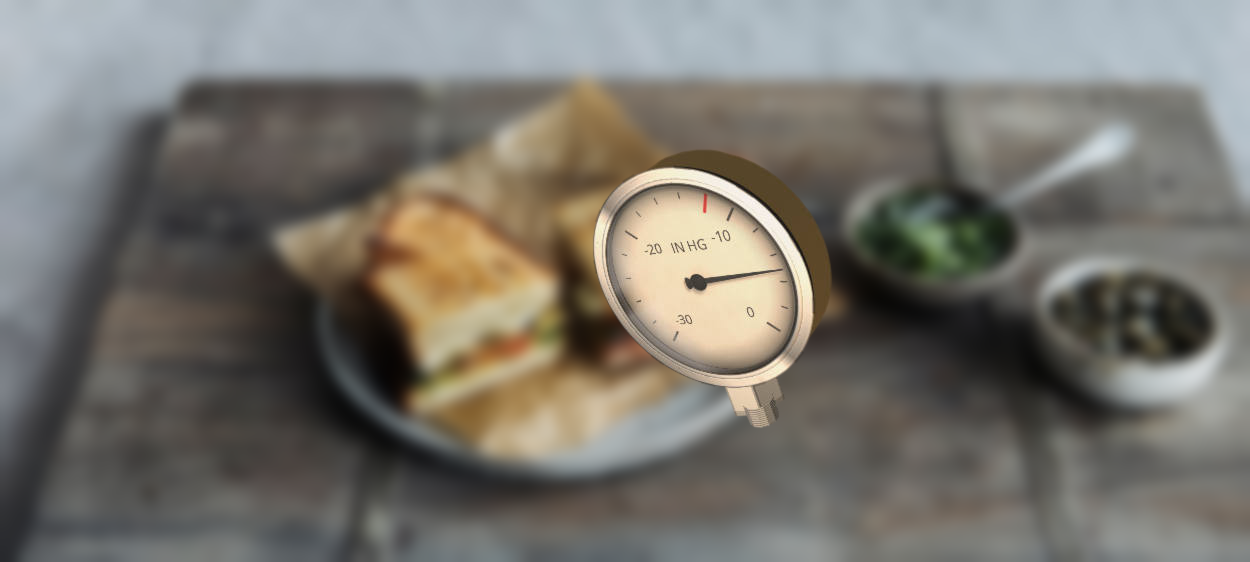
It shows -5 inHg
